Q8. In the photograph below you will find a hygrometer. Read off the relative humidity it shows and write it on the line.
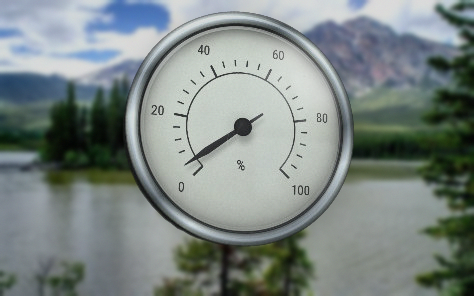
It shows 4 %
